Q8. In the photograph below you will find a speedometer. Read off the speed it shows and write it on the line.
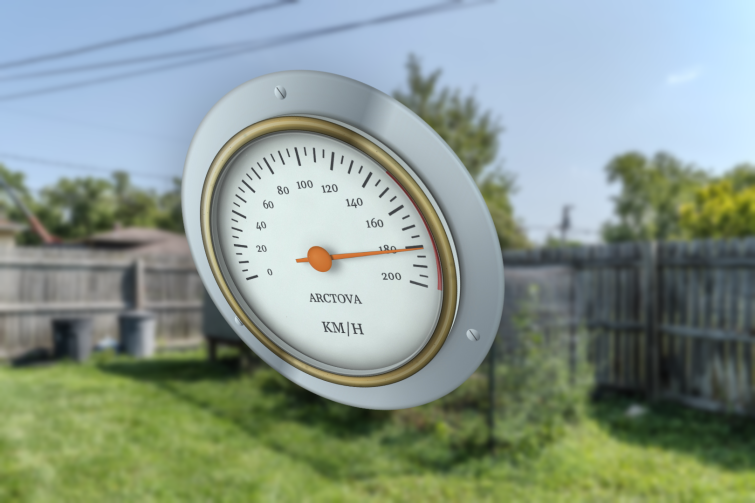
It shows 180 km/h
